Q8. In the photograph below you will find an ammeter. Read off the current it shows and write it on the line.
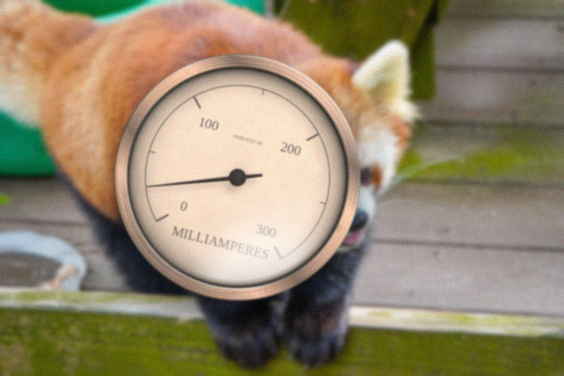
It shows 25 mA
